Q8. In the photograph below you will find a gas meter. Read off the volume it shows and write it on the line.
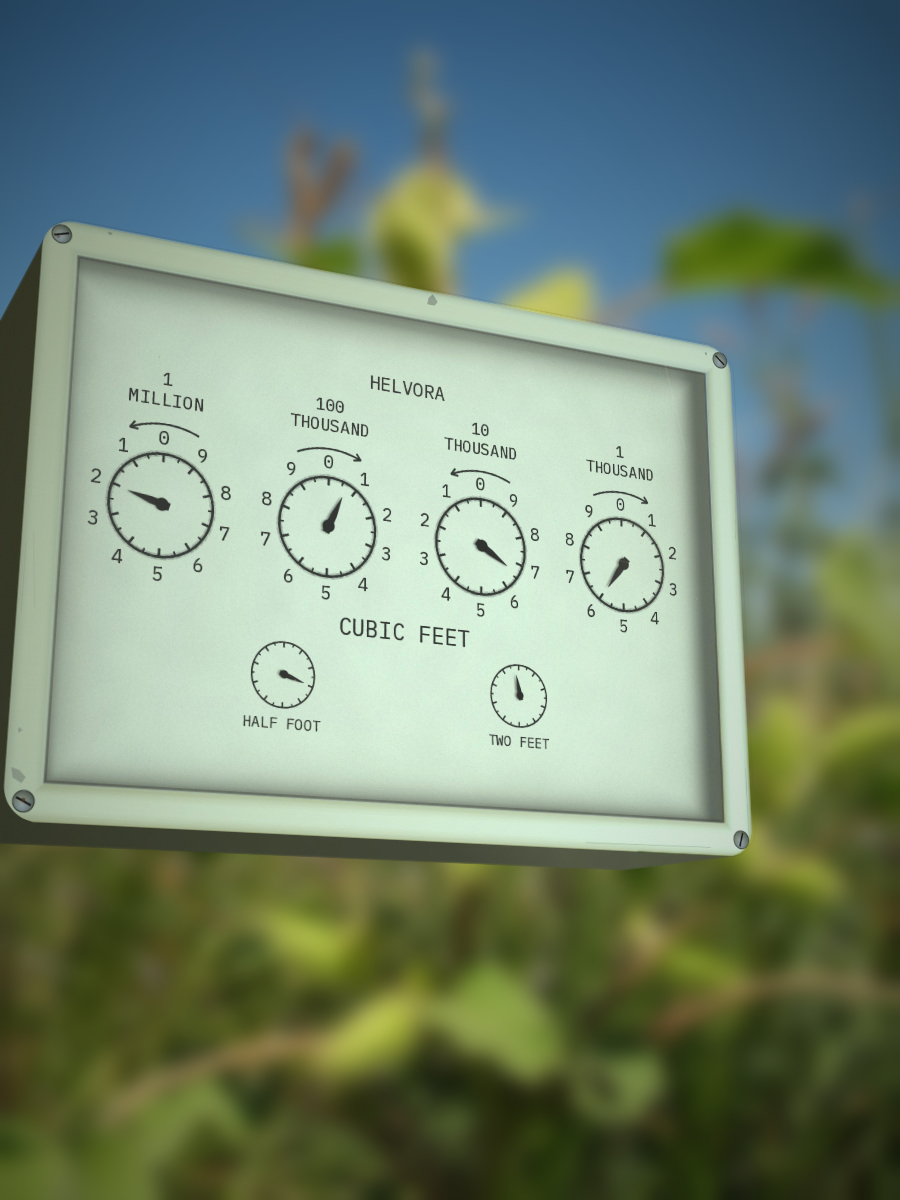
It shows 206600 ft³
